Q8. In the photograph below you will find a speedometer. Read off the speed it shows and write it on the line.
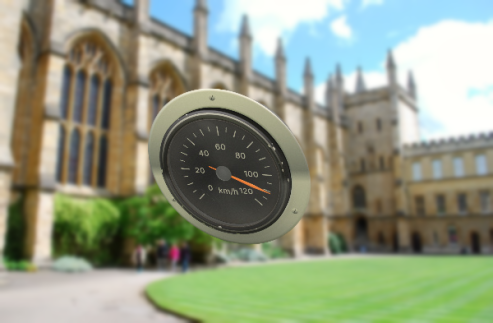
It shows 110 km/h
